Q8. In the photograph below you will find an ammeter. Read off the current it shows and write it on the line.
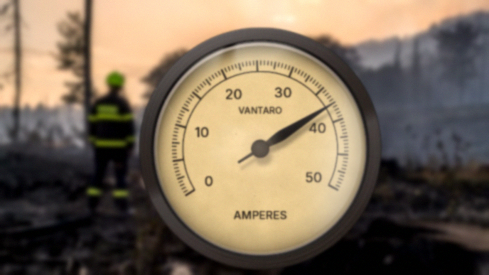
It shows 37.5 A
